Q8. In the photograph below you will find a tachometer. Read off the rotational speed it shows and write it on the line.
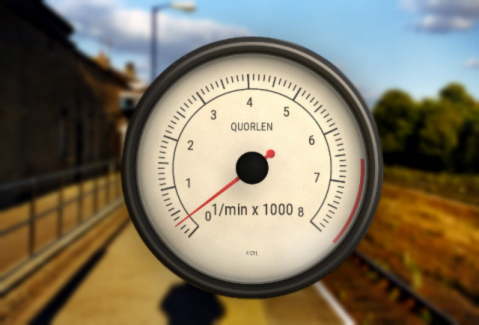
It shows 300 rpm
